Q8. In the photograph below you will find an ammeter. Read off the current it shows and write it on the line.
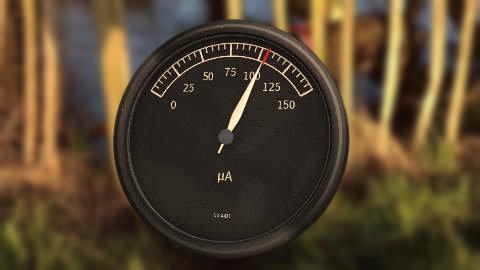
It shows 105 µA
